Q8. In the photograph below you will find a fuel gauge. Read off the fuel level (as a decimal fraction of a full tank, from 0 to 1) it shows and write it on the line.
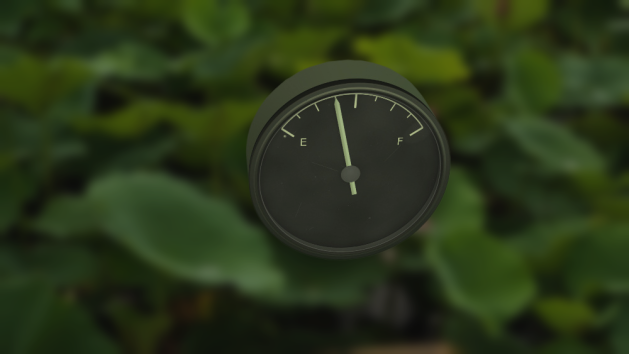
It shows 0.375
